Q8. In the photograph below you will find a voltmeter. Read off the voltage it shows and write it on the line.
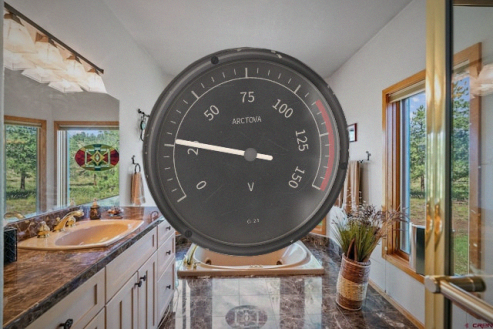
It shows 27.5 V
